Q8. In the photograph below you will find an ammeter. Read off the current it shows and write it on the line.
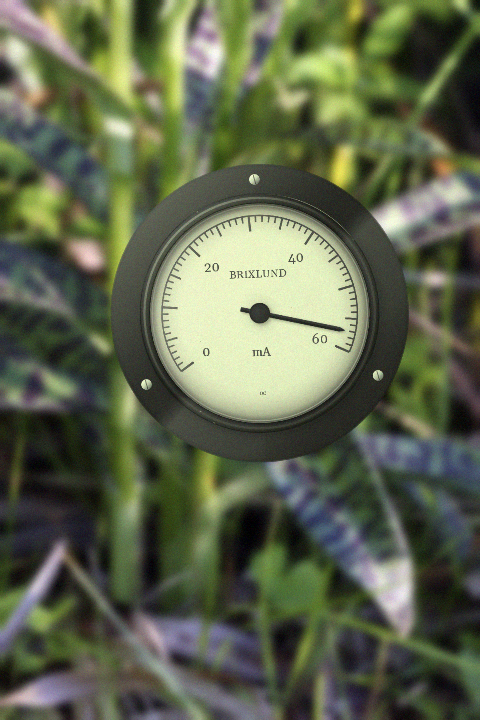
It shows 57 mA
